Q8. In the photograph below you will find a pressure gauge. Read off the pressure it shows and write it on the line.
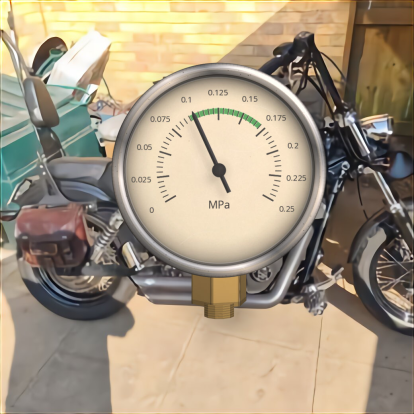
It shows 0.1 MPa
